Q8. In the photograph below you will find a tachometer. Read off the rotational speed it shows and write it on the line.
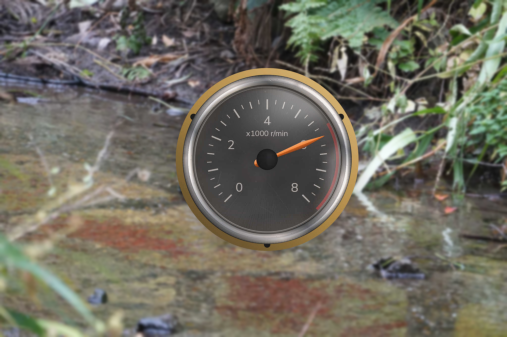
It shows 6000 rpm
